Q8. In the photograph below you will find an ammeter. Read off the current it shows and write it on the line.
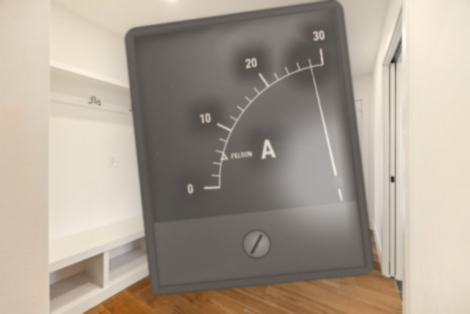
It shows 28 A
